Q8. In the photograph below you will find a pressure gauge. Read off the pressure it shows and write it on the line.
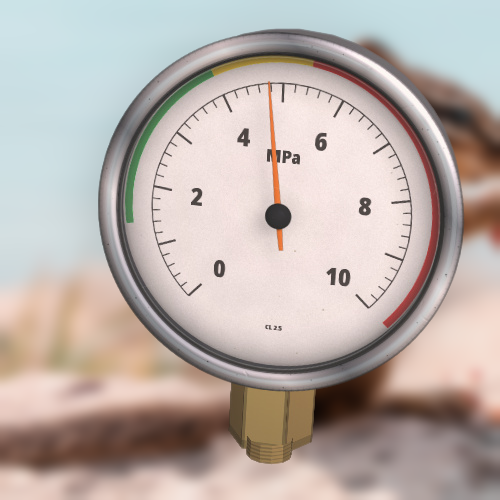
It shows 4.8 MPa
